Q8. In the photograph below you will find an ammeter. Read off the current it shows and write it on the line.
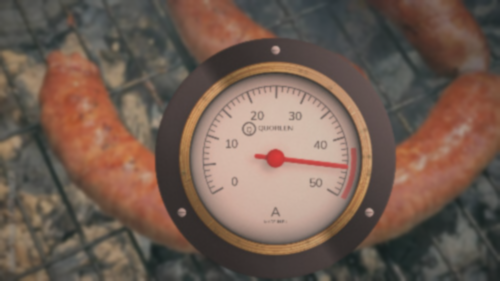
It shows 45 A
